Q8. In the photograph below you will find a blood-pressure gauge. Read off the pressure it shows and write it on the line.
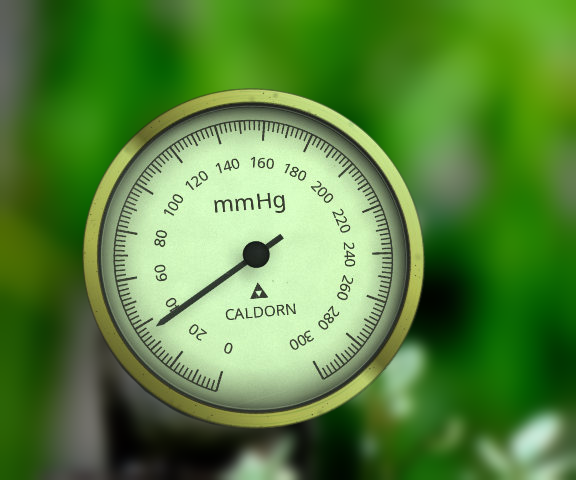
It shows 36 mmHg
